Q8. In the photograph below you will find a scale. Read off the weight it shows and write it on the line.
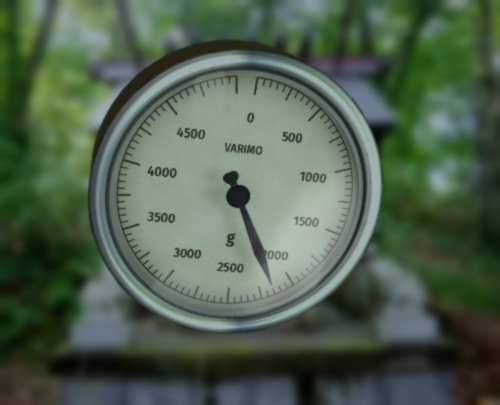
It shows 2150 g
